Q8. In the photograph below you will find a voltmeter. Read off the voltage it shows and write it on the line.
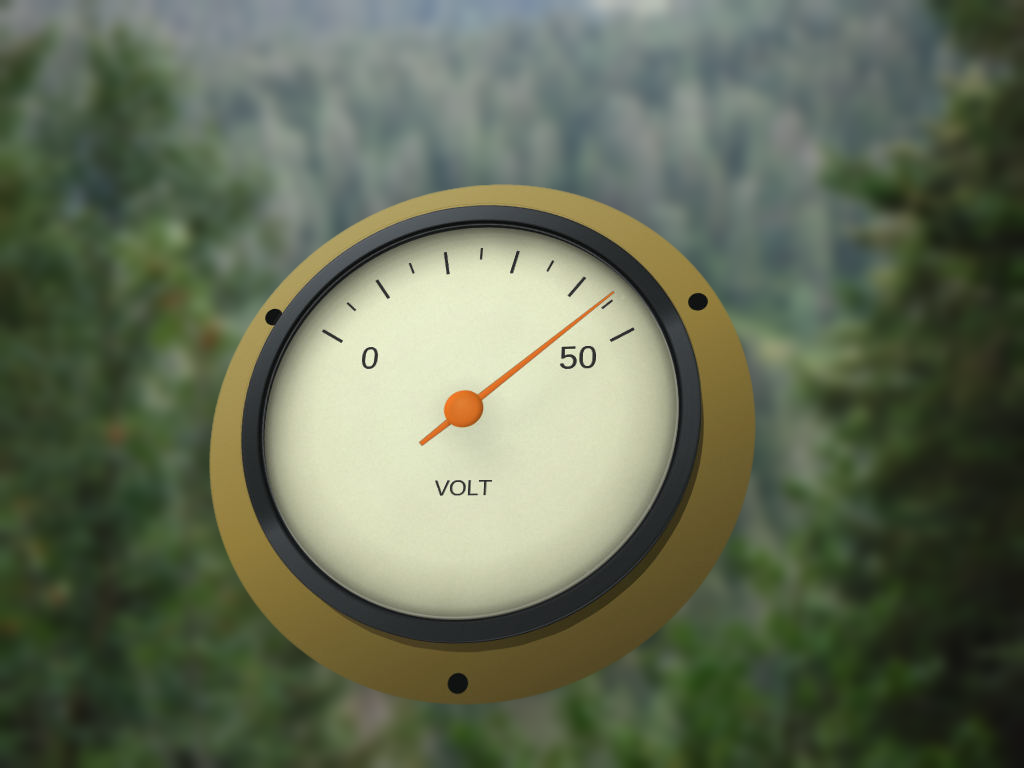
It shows 45 V
